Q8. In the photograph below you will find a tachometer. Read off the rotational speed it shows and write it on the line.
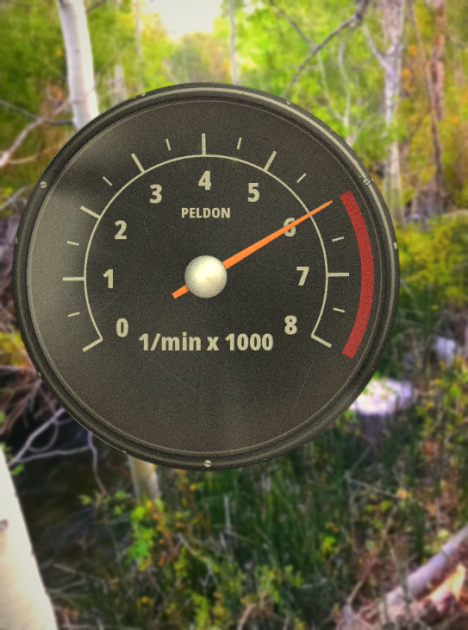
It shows 6000 rpm
